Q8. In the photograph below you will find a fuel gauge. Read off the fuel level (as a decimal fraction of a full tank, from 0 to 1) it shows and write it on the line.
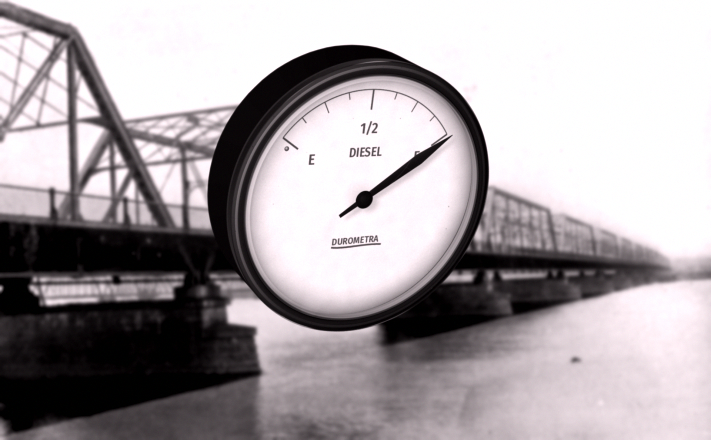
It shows 1
